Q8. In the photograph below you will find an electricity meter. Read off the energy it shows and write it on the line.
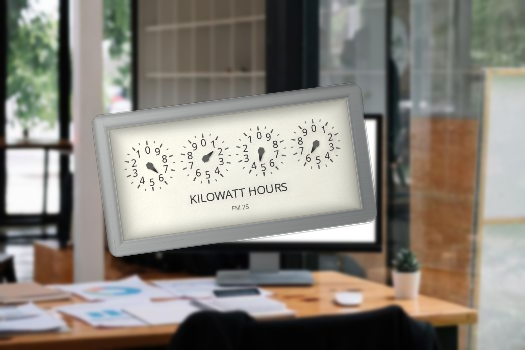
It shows 6146 kWh
